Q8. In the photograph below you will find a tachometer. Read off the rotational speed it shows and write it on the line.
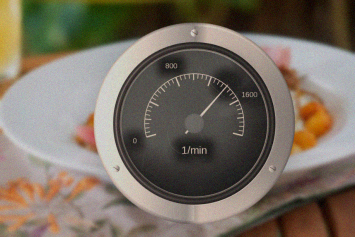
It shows 1400 rpm
